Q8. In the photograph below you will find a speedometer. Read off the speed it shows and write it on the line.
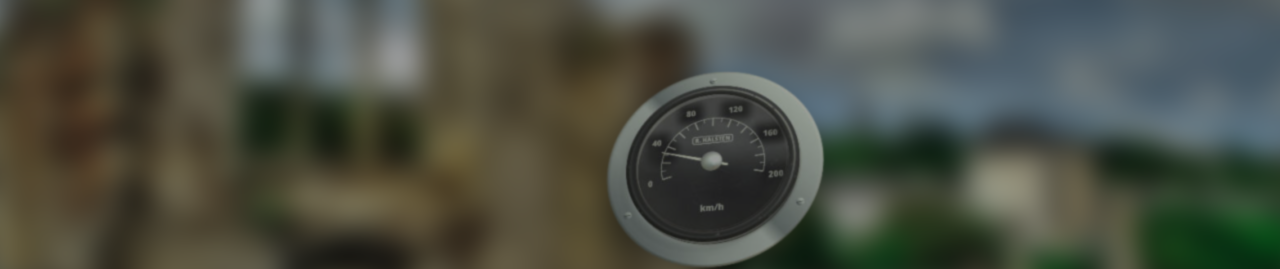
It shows 30 km/h
